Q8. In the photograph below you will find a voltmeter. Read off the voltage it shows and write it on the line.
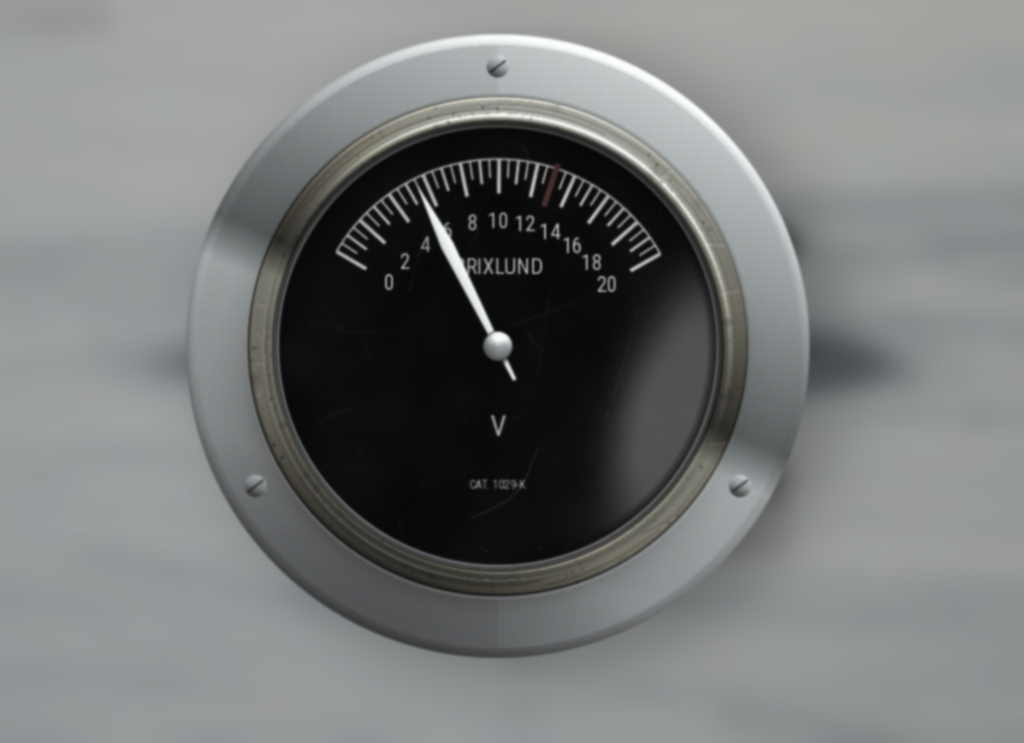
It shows 5.5 V
